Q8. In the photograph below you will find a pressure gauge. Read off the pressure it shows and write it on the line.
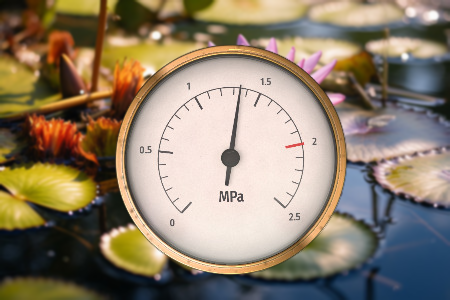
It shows 1.35 MPa
